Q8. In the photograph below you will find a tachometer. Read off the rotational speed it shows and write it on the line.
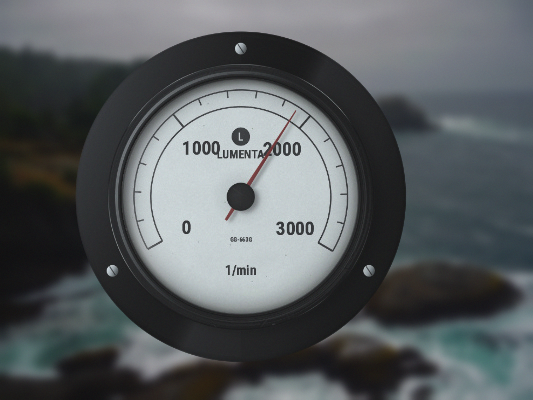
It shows 1900 rpm
